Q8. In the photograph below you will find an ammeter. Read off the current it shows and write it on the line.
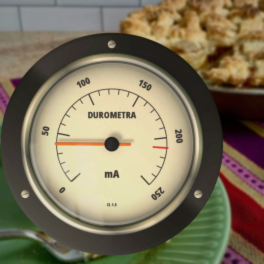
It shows 40 mA
